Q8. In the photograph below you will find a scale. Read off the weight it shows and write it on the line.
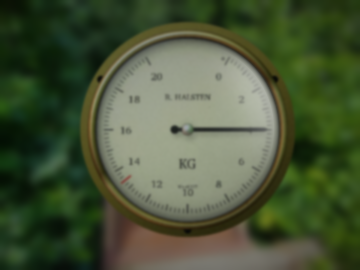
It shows 4 kg
